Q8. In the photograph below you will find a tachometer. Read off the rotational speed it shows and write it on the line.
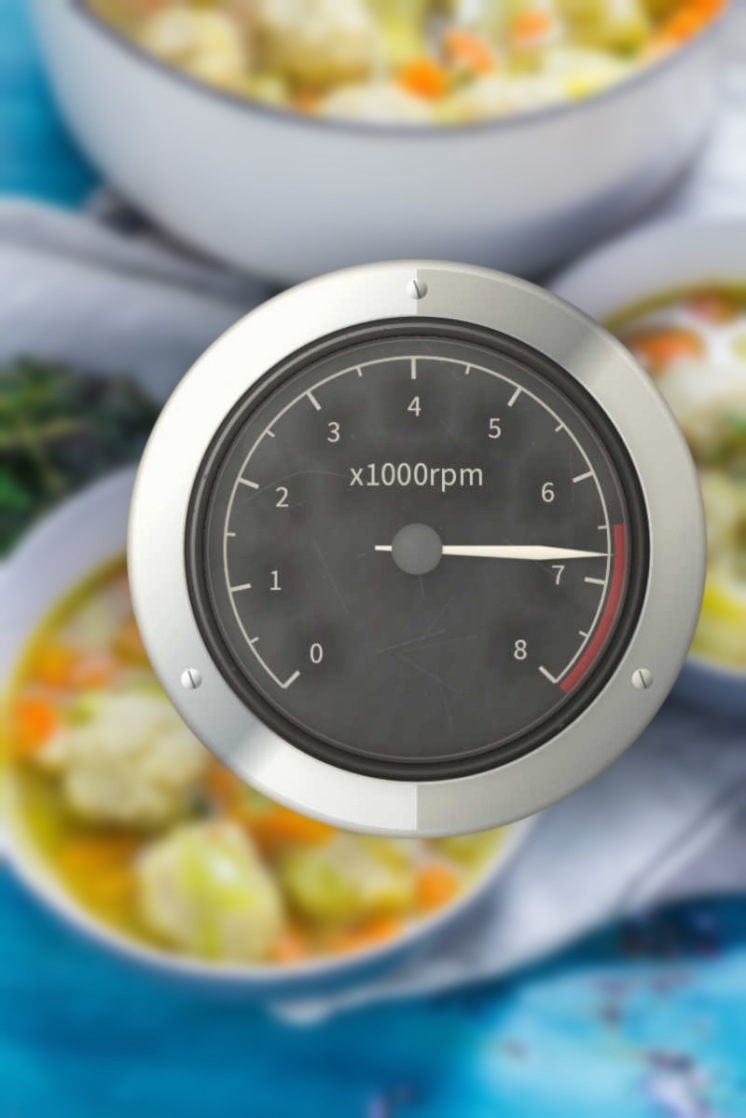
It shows 6750 rpm
